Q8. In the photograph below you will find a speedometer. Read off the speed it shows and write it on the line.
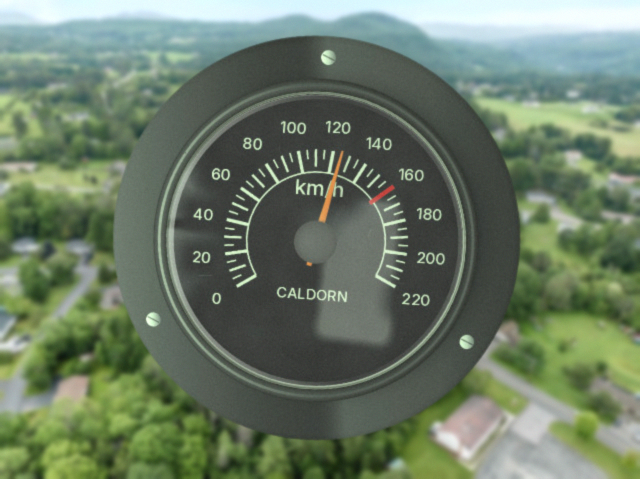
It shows 125 km/h
